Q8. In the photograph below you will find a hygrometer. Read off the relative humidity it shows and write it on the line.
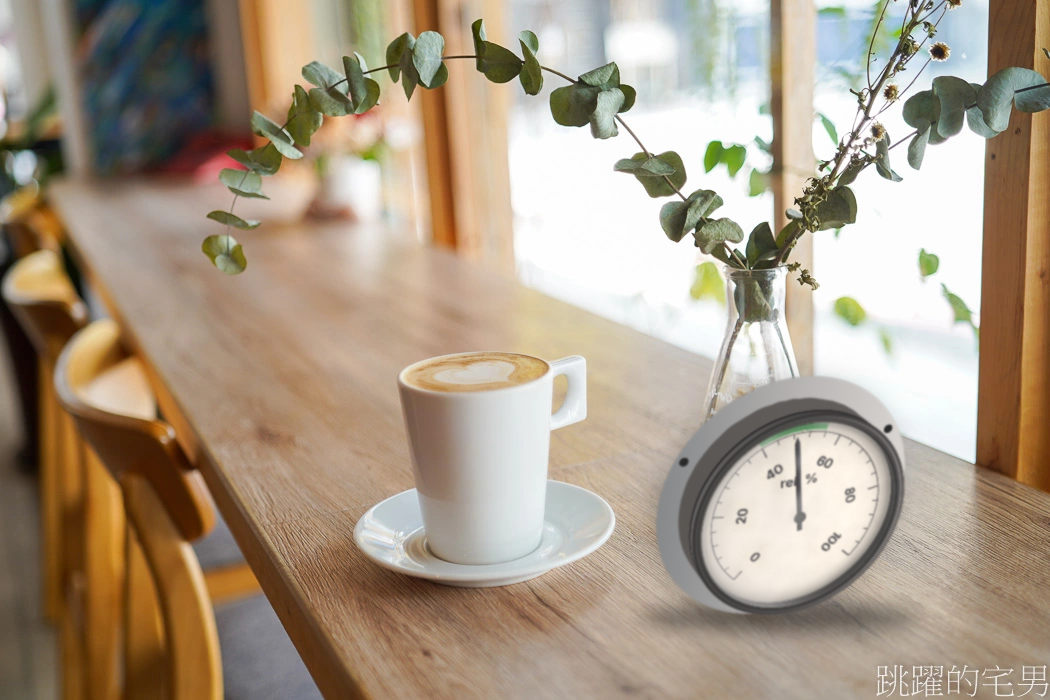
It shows 48 %
